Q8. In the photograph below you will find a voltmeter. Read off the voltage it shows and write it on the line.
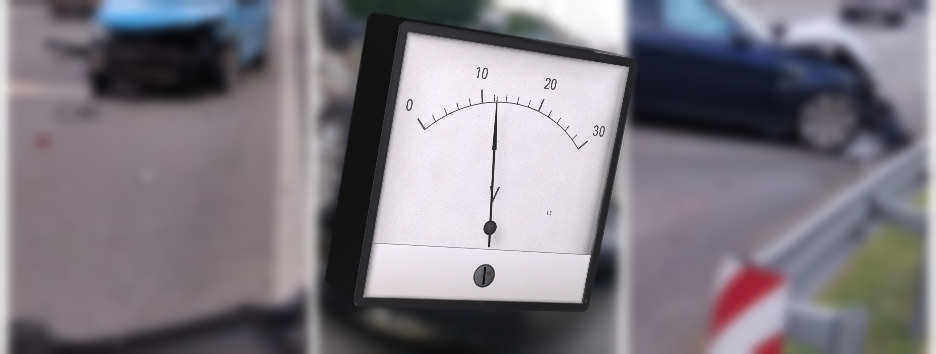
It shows 12 V
